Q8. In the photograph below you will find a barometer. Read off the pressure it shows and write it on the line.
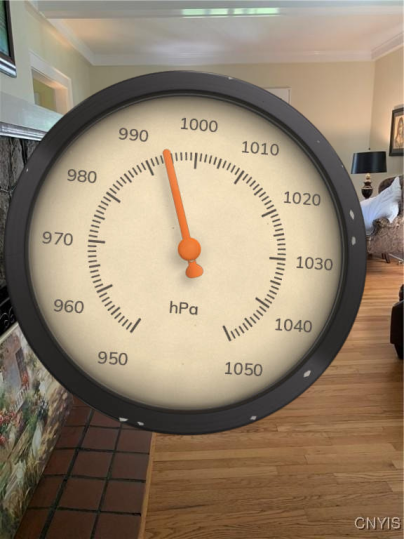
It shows 994 hPa
